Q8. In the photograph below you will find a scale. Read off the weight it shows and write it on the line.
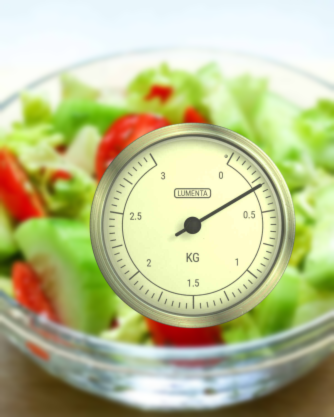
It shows 0.3 kg
